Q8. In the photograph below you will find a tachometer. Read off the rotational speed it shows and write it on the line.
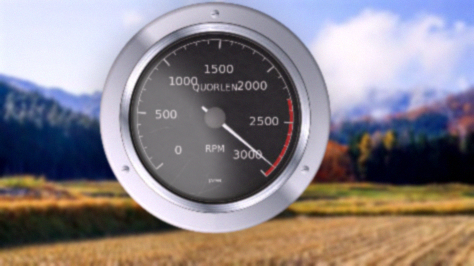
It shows 2900 rpm
